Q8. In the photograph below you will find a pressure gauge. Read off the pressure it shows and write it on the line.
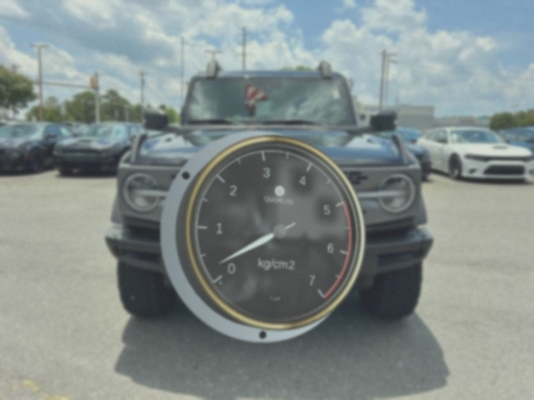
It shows 0.25 kg/cm²
